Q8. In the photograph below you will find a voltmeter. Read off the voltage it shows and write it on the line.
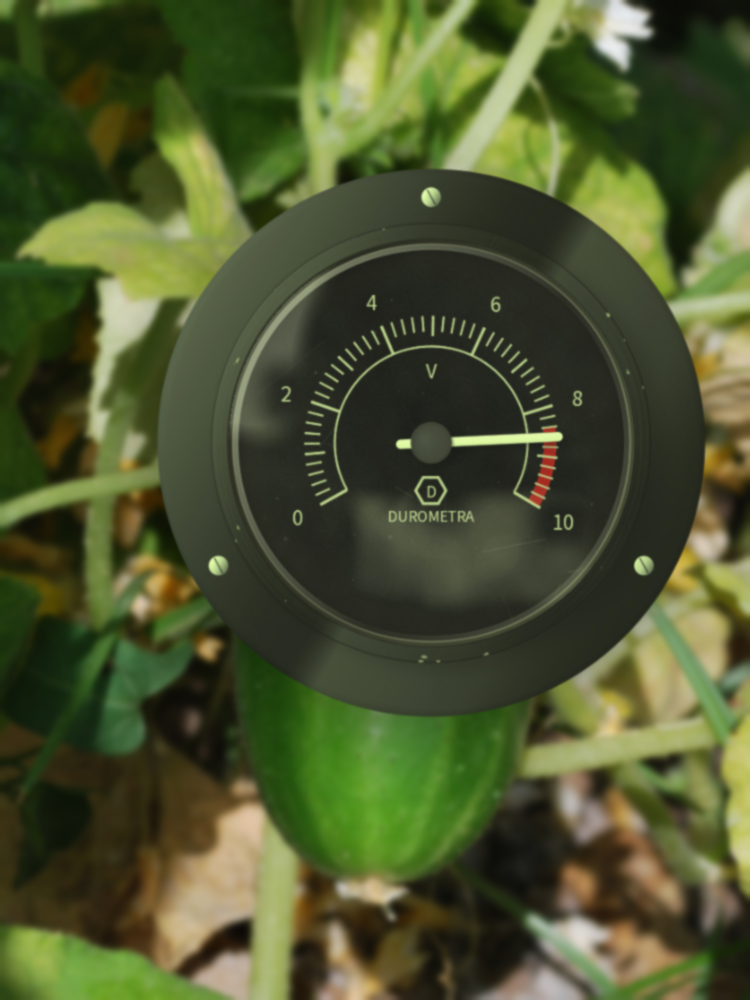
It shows 8.6 V
